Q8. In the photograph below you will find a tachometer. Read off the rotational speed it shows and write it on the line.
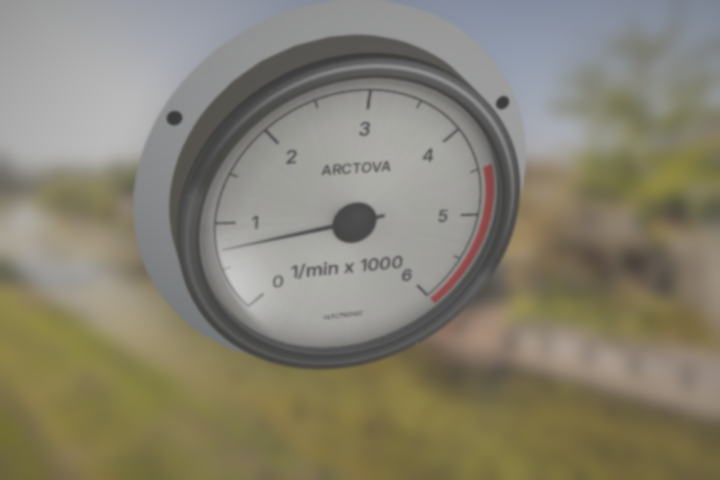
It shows 750 rpm
